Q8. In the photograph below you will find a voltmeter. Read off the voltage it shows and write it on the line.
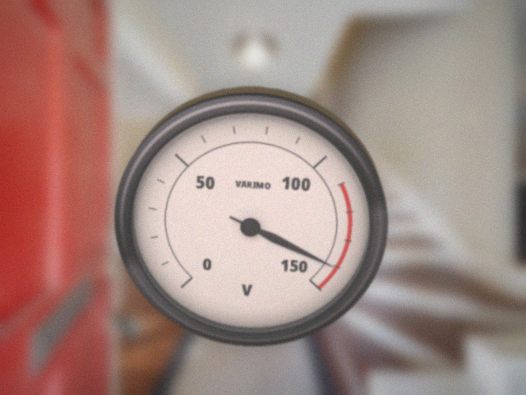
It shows 140 V
